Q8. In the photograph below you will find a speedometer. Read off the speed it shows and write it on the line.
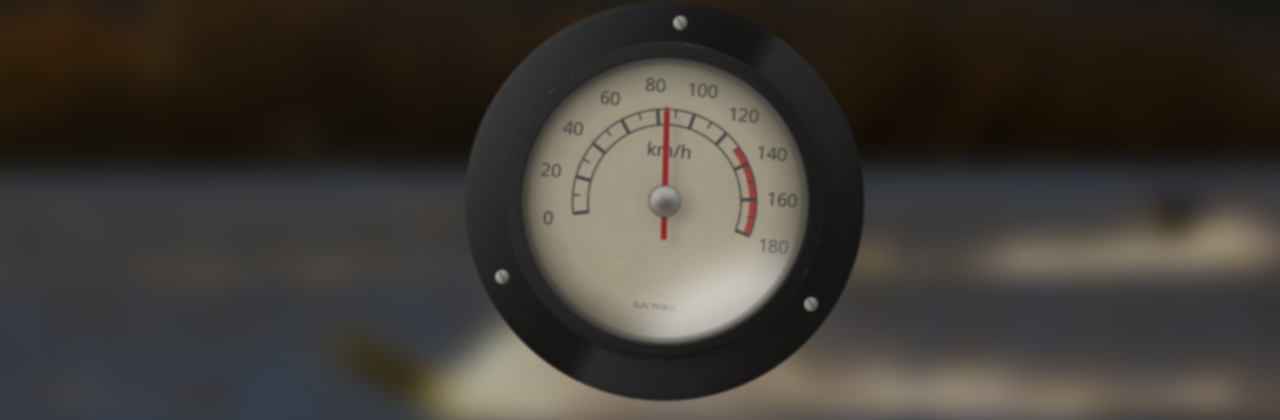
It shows 85 km/h
